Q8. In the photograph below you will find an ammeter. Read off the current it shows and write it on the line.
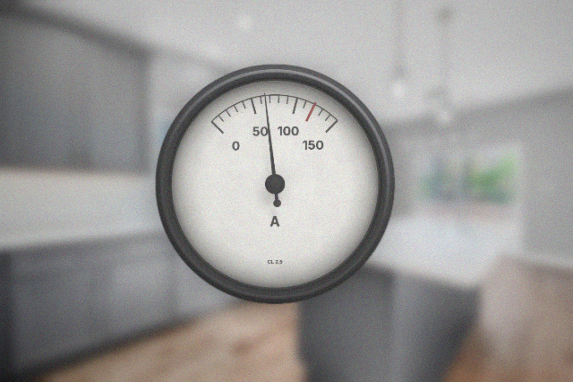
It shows 65 A
